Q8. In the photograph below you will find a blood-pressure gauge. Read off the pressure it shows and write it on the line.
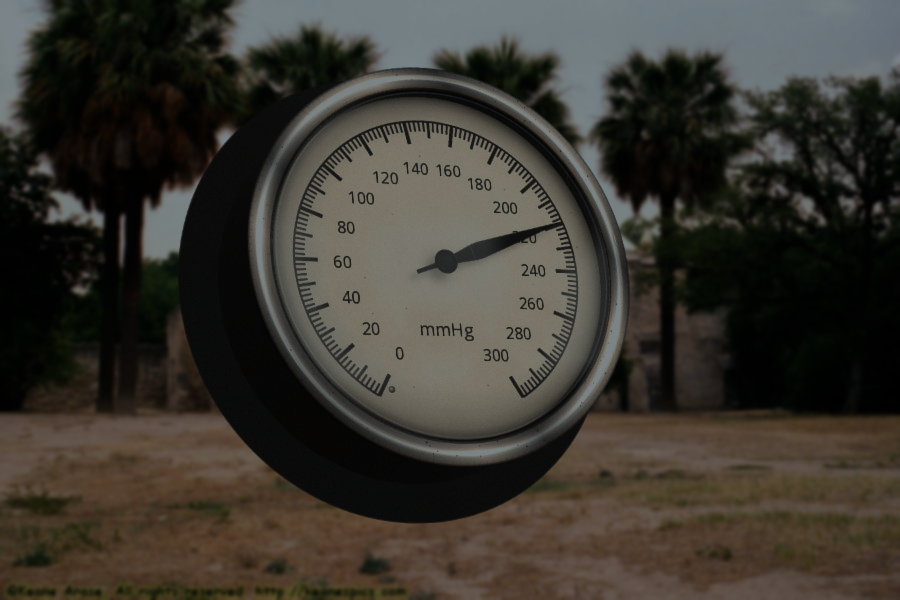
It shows 220 mmHg
